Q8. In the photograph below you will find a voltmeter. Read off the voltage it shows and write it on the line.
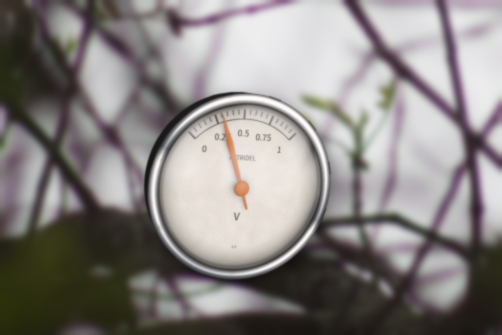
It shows 0.3 V
